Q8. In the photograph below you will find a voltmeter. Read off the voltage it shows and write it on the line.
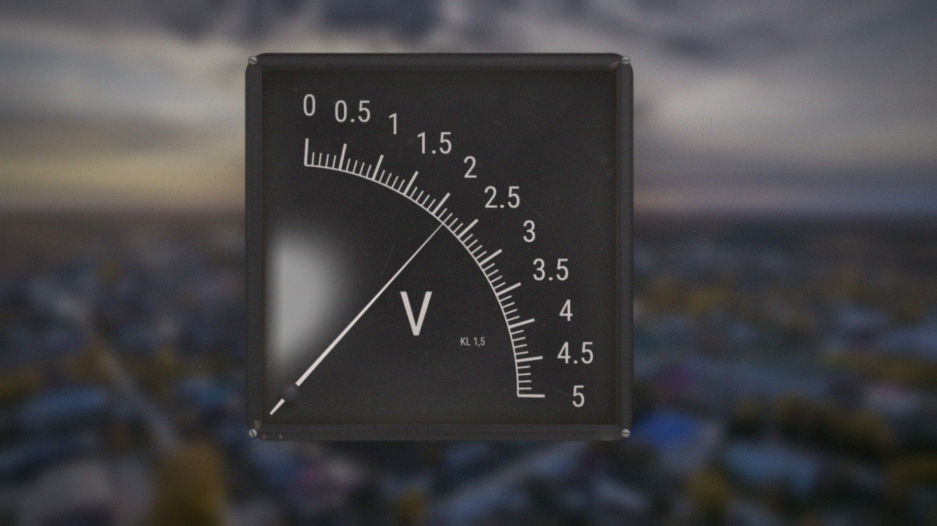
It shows 2.2 V
